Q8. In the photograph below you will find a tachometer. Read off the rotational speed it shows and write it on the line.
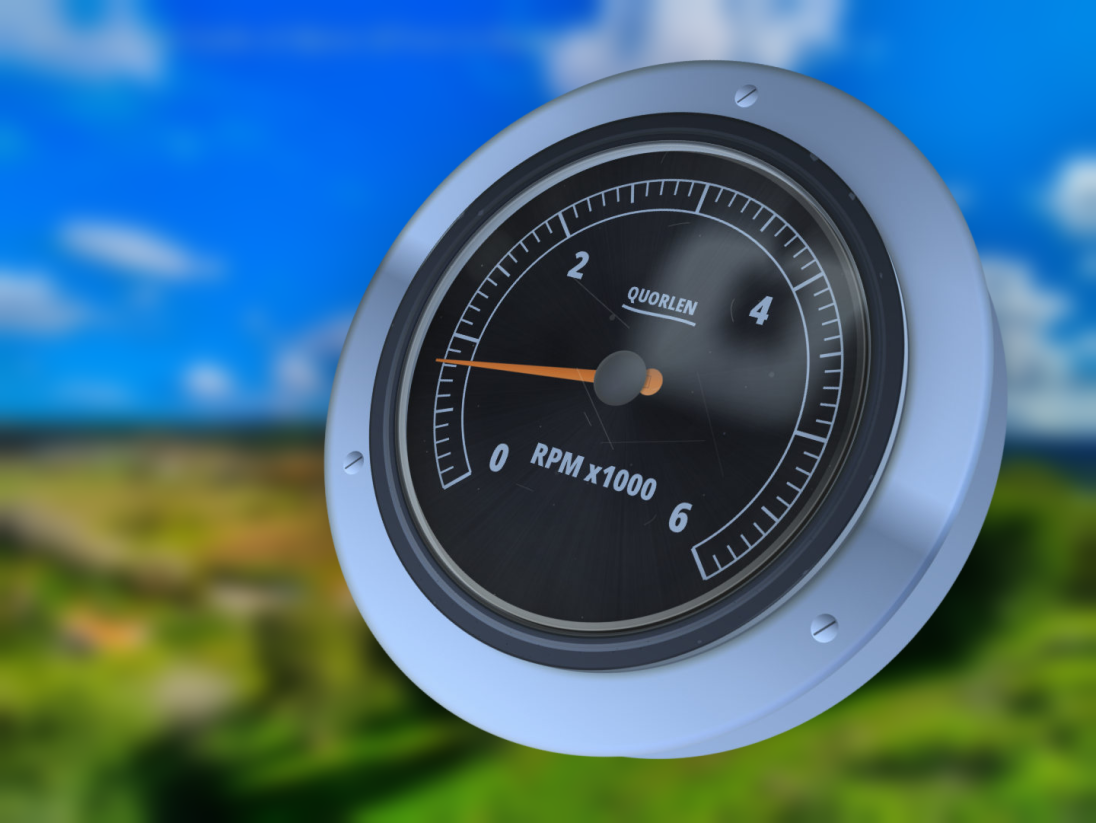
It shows 800 rpm
